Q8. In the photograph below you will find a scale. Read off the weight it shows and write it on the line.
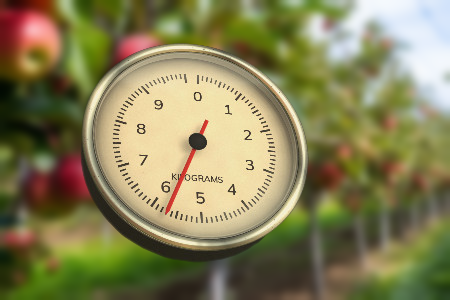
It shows 5.7 kg
